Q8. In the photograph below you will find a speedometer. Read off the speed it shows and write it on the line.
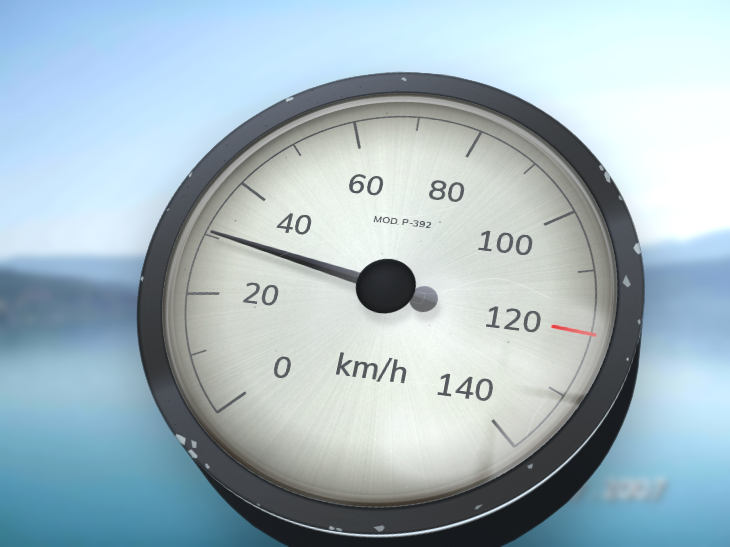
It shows 30 km/h
